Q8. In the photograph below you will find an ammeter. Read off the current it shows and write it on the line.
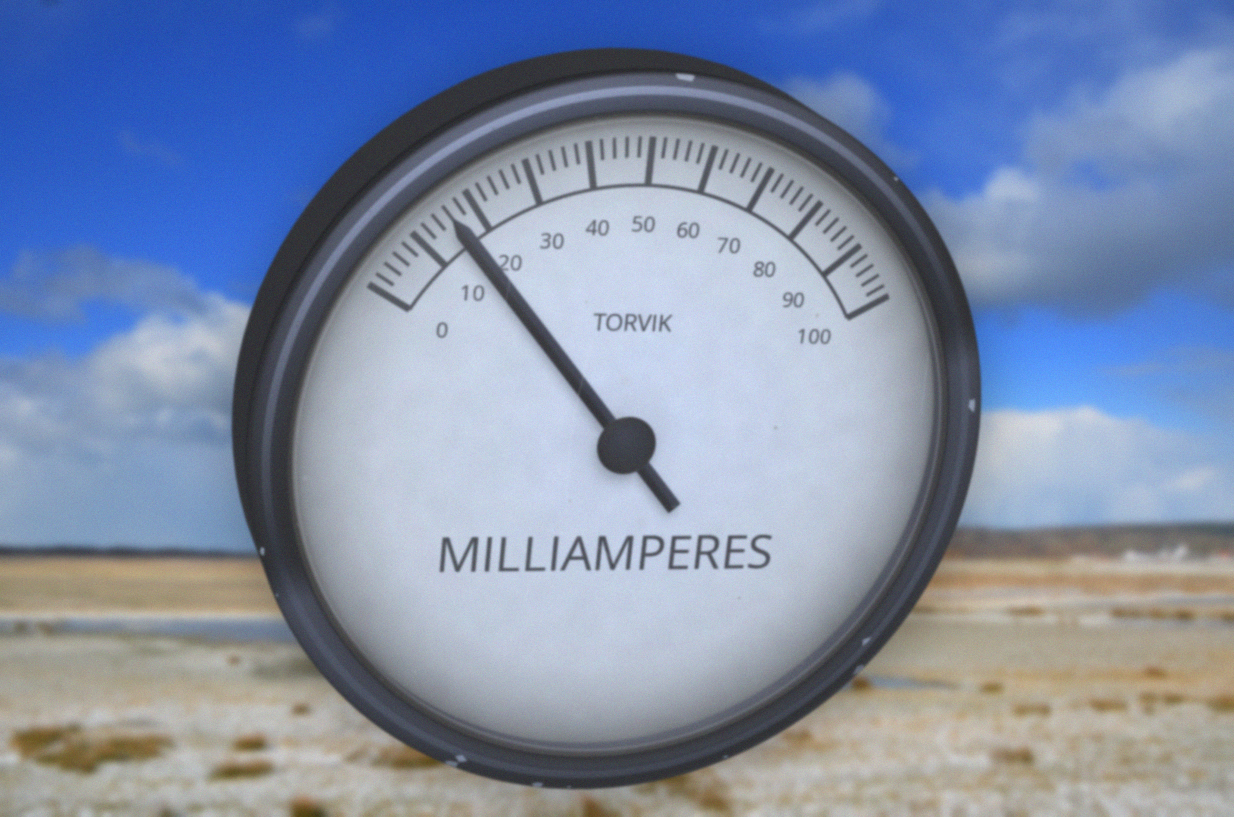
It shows 16 mA
